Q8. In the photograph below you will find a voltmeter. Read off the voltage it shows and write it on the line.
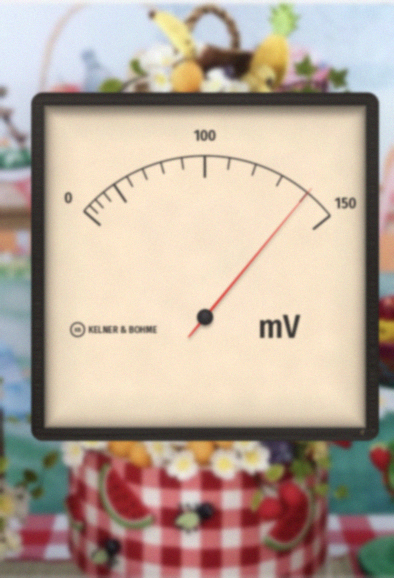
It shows 140 mV
